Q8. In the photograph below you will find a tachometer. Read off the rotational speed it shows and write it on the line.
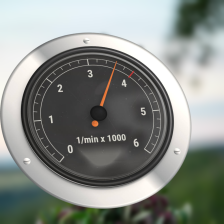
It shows 3600 rpm
